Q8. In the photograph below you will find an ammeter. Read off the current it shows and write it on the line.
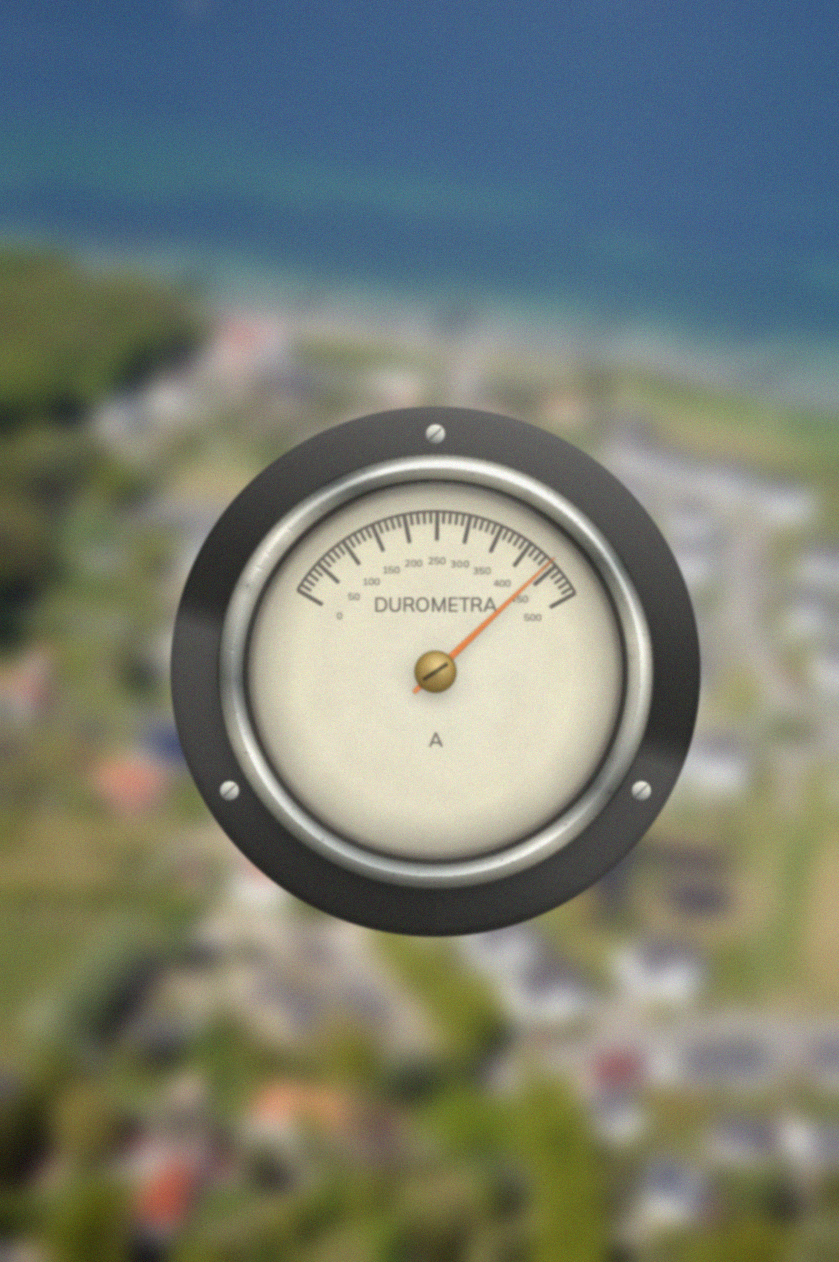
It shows 440 A
